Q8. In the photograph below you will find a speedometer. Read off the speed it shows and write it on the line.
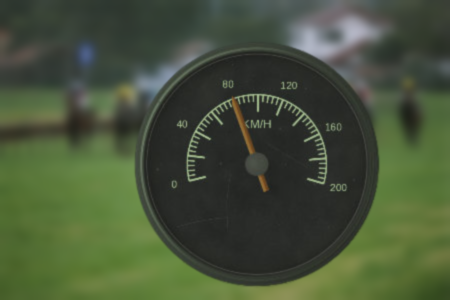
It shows 80 km/h
